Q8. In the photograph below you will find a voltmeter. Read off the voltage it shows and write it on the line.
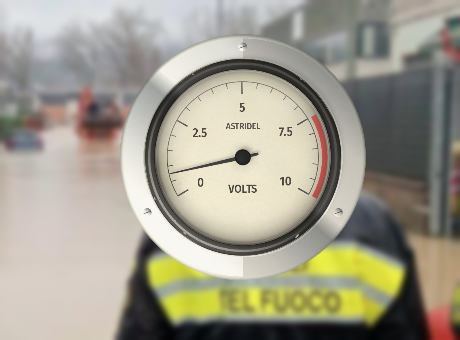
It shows 0.75 V
